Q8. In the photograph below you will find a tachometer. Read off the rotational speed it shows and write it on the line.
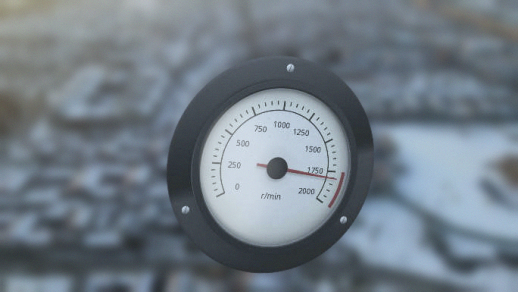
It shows 1800 rpm
